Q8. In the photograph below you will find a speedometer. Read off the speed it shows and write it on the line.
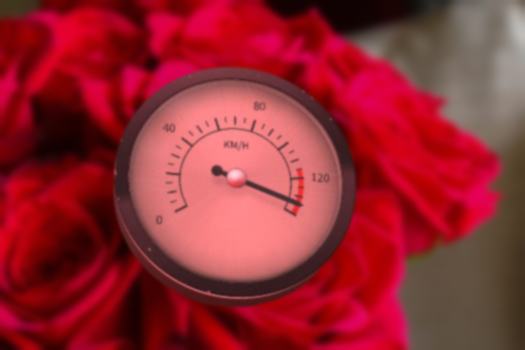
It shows 135 km/h
